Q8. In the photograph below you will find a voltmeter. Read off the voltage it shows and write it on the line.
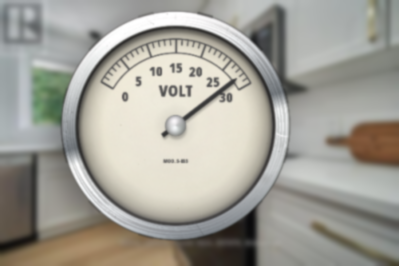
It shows 28 V
